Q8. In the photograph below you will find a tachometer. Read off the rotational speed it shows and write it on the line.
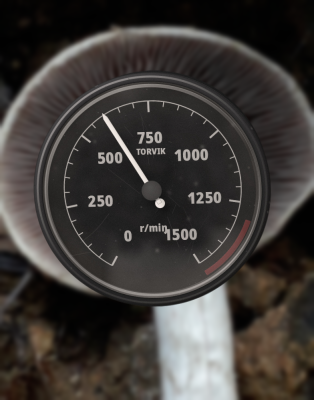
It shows 600 rpm
